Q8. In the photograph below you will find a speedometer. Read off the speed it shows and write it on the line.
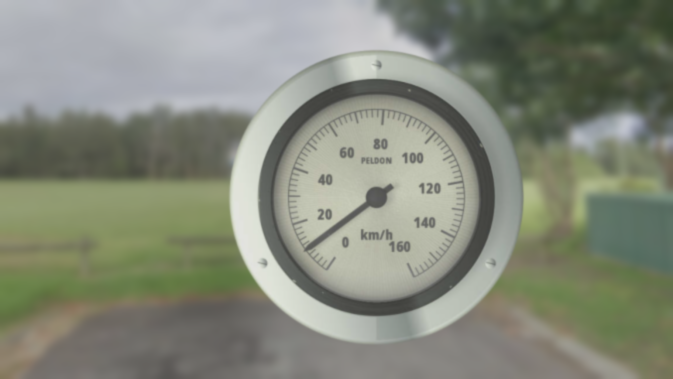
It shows 10 km/h
